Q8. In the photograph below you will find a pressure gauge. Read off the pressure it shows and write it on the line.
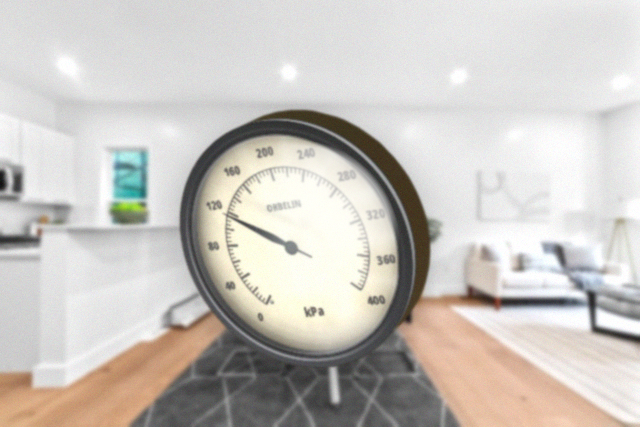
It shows 120 kPa
